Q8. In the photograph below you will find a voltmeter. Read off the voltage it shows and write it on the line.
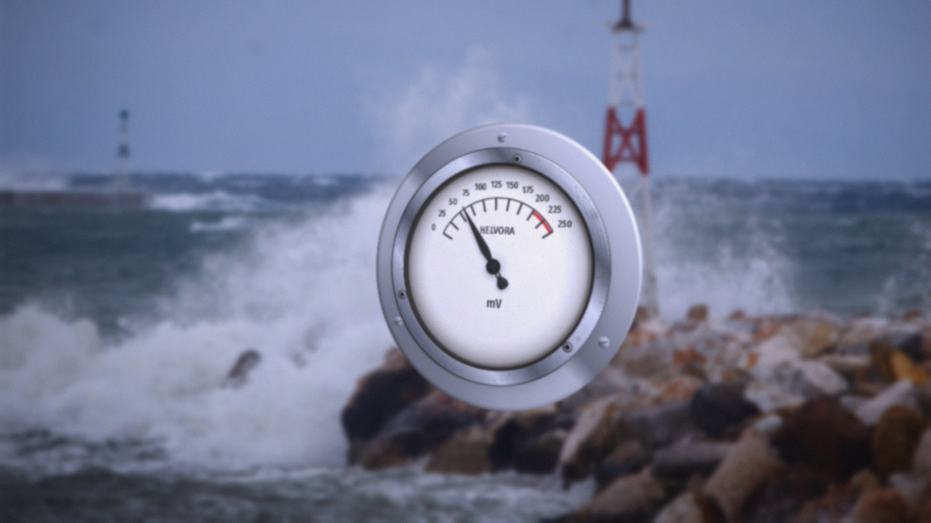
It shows 62.5 mV
